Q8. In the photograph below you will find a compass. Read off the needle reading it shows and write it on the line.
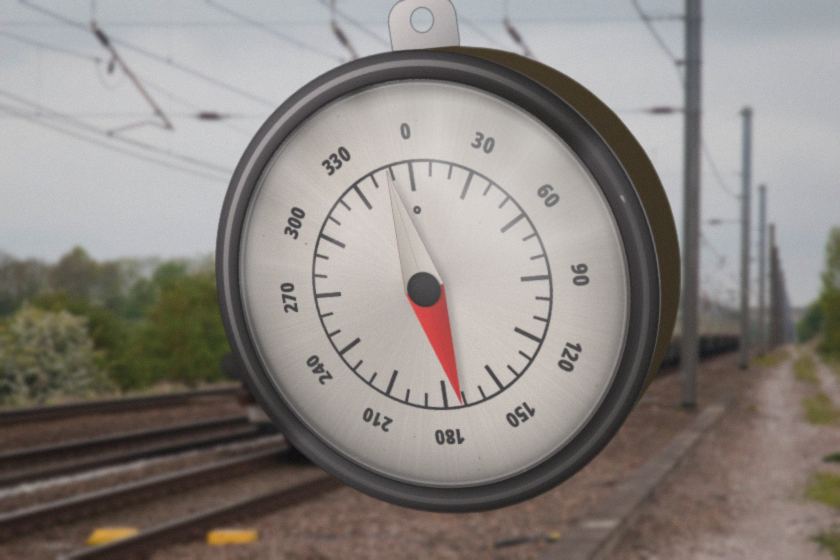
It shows 170 °
